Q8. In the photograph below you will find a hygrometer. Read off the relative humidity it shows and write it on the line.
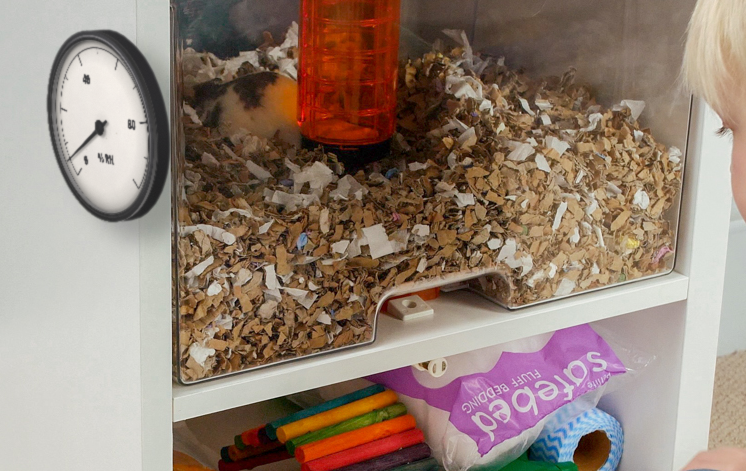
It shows 5 %
